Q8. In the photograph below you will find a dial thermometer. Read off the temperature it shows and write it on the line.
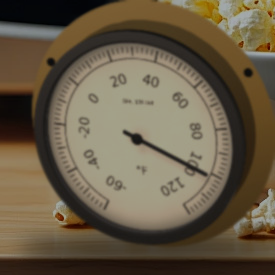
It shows 100 °F
